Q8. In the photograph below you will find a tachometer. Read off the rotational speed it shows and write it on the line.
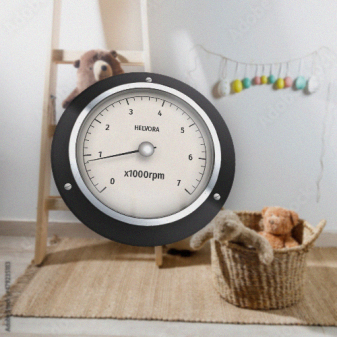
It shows 800 rpm
